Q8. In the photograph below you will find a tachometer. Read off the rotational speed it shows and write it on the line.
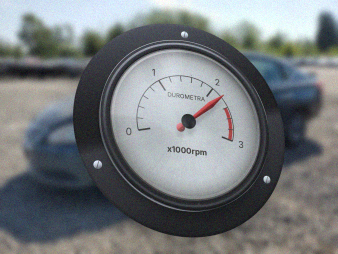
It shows 2200 rpm
